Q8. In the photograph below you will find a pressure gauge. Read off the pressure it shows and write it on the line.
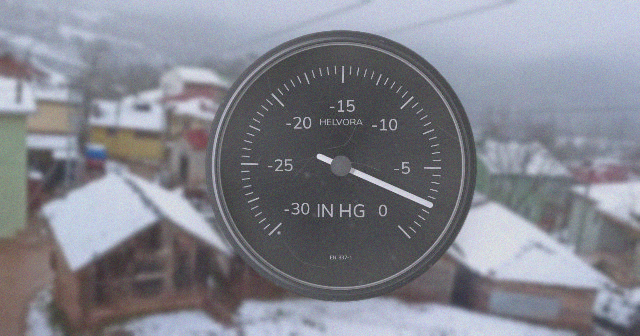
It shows -2.5 inHg
